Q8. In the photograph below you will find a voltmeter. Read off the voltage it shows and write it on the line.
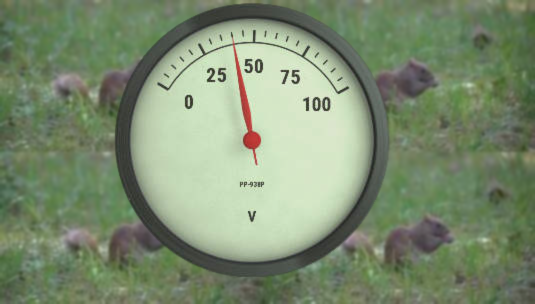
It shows 40 V
